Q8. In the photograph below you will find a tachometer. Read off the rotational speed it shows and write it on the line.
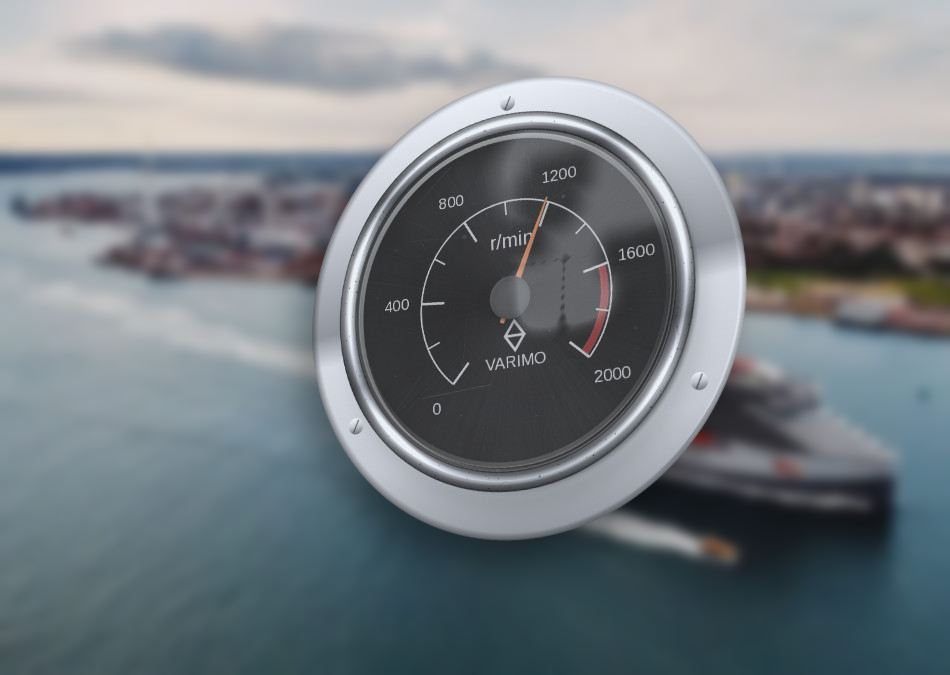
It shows 1200 rpm
